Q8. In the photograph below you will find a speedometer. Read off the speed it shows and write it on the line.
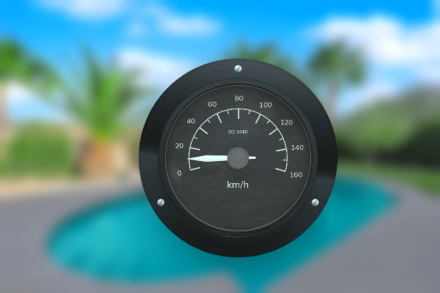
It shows 10 km/h
